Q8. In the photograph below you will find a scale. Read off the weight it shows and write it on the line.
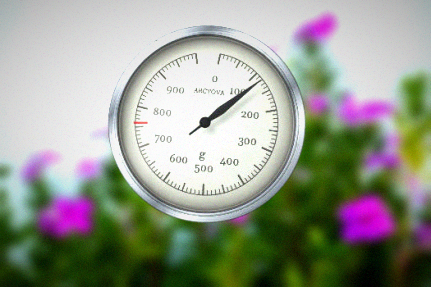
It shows 120 g
